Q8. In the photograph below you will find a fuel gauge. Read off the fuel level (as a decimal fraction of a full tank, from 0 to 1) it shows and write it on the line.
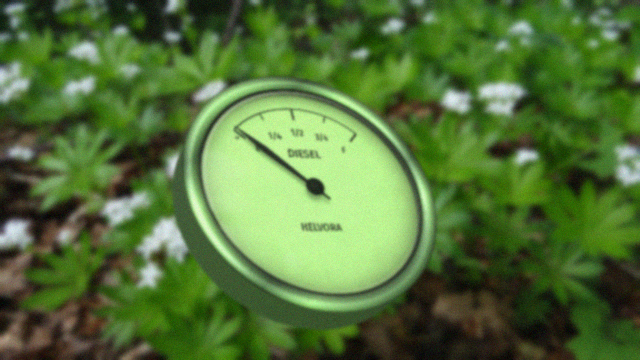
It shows 0
